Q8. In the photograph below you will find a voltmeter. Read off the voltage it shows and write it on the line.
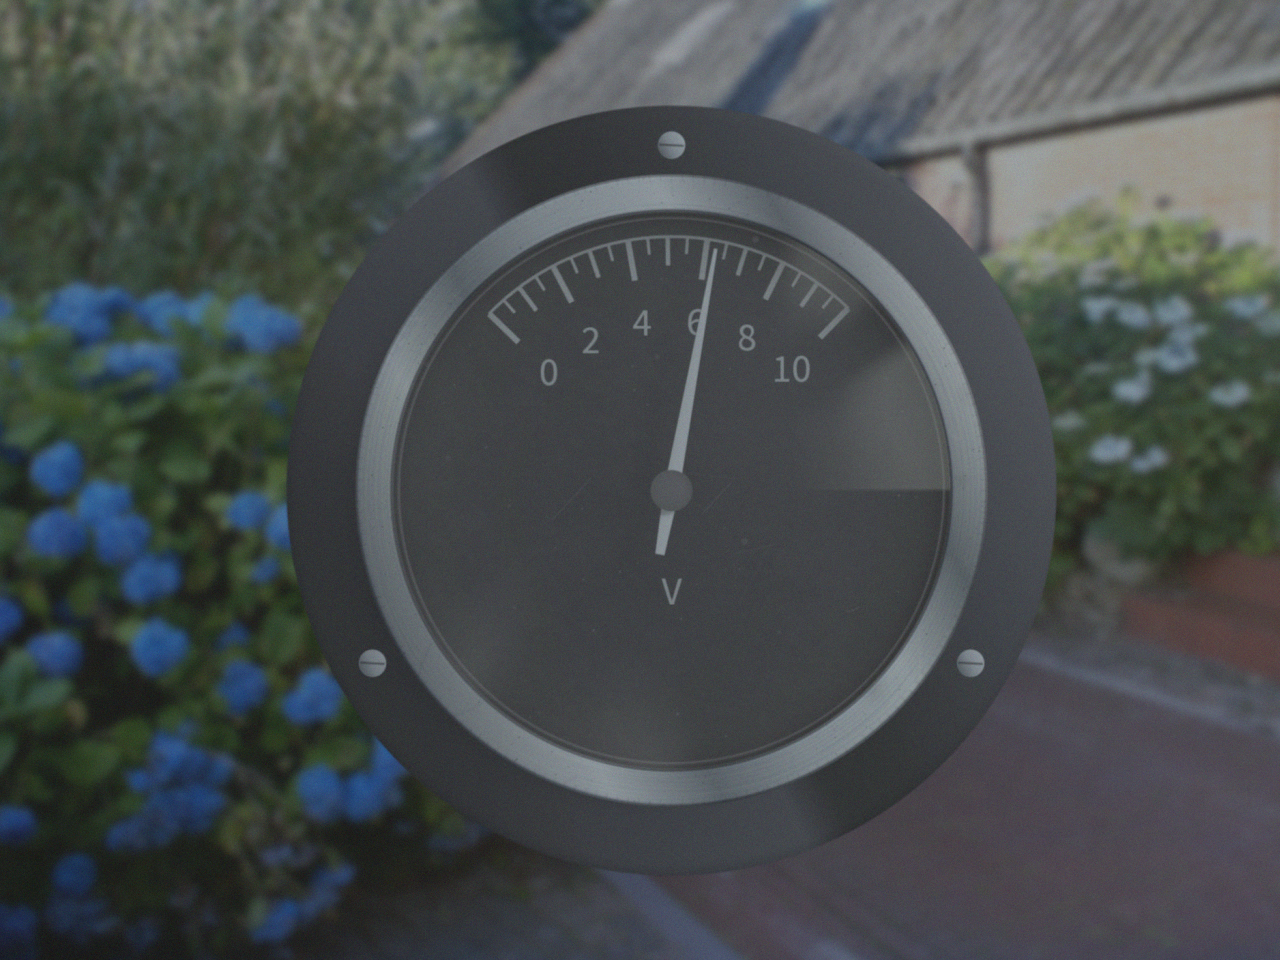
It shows 6.25 V
